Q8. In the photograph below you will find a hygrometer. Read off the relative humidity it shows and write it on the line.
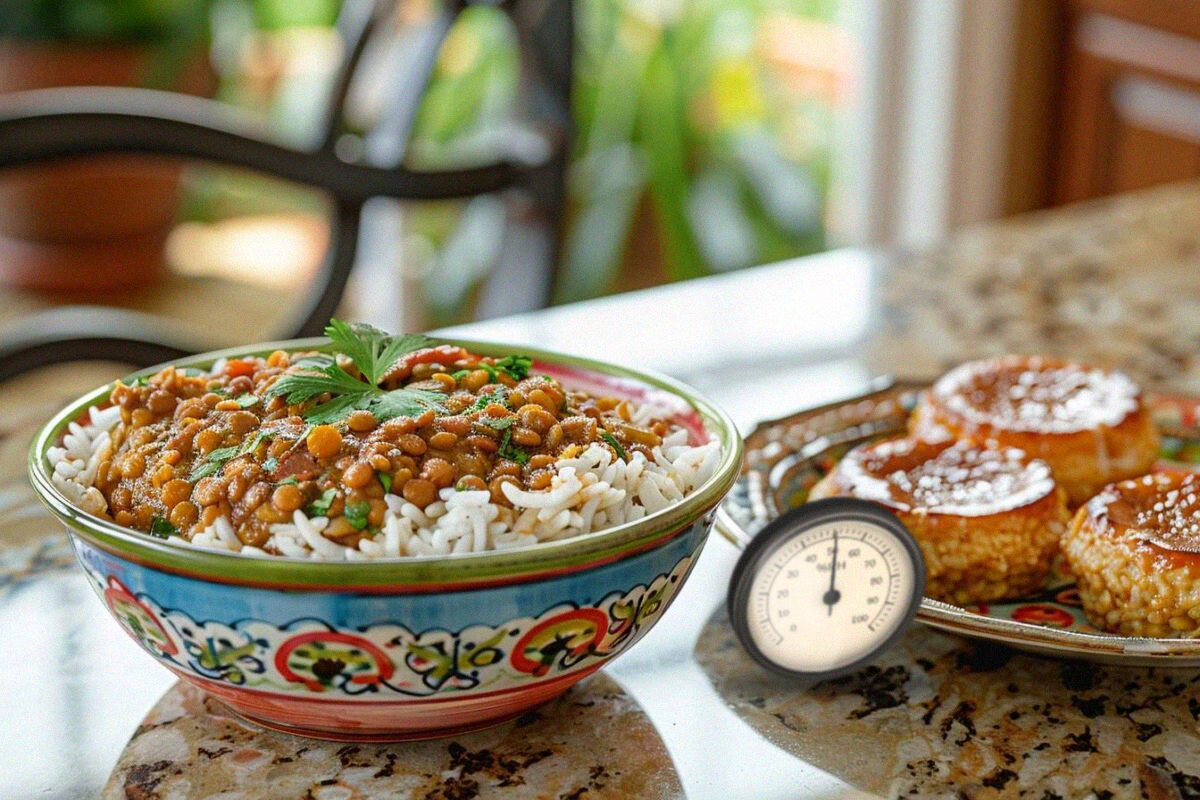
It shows 50 %
